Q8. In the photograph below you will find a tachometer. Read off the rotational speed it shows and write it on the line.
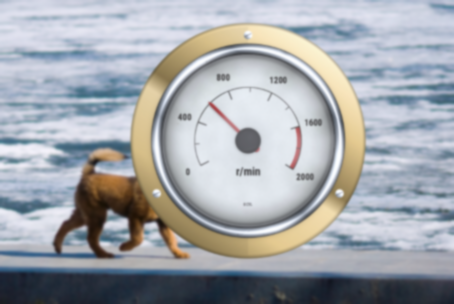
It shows 600 rpm
